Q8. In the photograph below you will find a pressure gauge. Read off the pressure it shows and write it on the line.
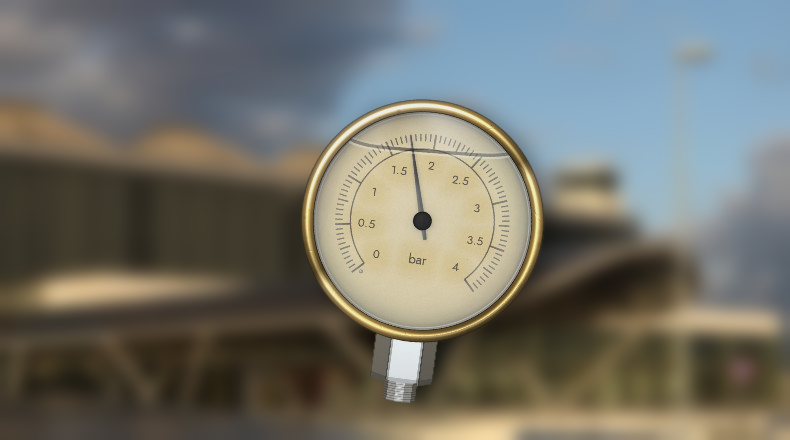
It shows 1.75 bar
